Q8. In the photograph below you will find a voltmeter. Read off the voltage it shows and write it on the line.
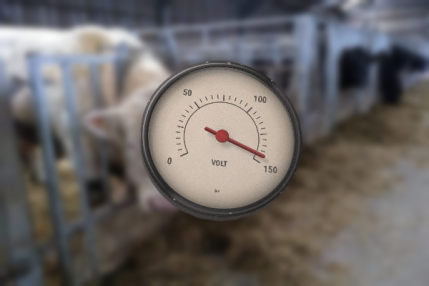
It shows 145 V
